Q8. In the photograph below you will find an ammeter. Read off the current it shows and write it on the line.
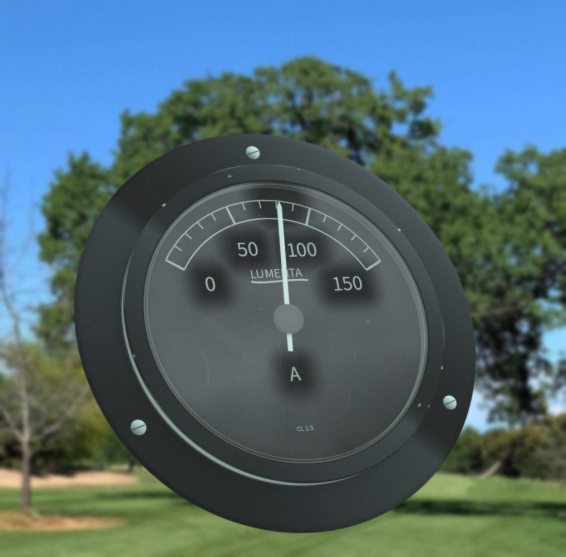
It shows 80 A
